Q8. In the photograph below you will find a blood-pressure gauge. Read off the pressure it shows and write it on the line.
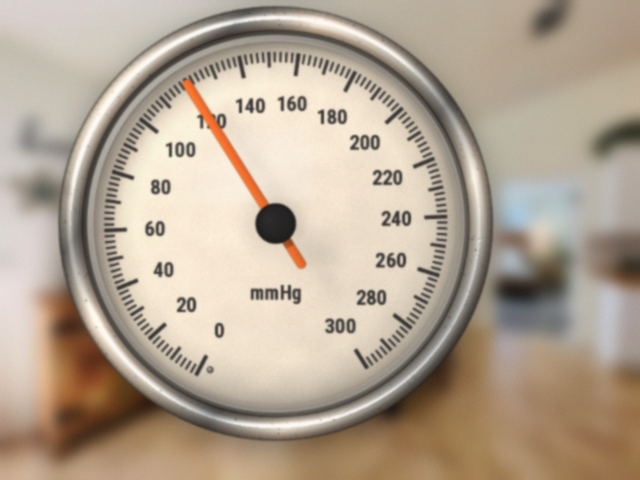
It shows 120 mmHg
